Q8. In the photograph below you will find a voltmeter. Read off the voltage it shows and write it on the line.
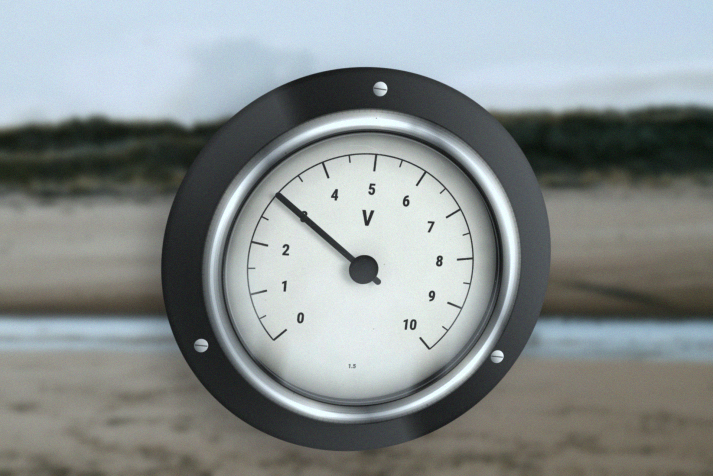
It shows 3 V
